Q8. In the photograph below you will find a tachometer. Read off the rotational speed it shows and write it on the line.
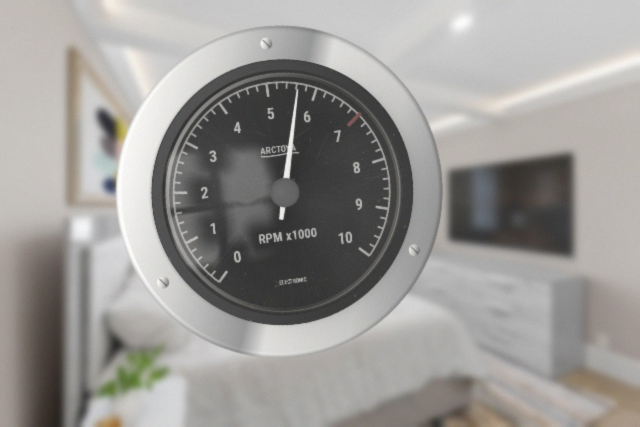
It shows 5600 rpm
